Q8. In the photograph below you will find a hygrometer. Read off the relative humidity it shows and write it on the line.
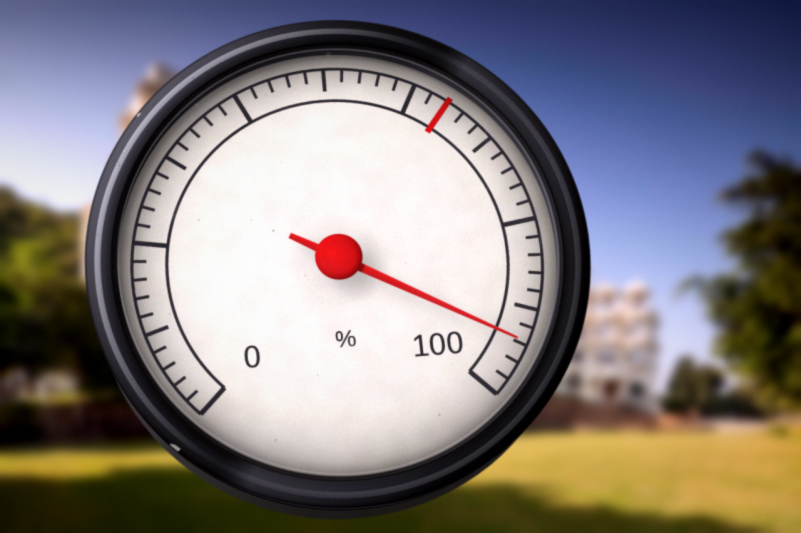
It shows 94 %
